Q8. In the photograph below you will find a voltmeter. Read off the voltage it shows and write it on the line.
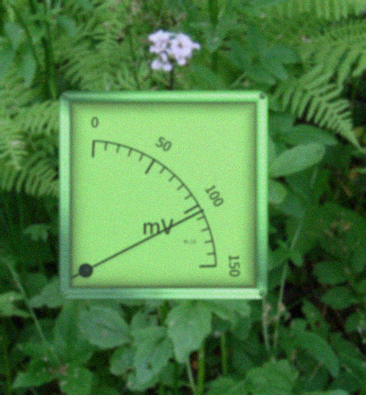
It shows 105 mV
